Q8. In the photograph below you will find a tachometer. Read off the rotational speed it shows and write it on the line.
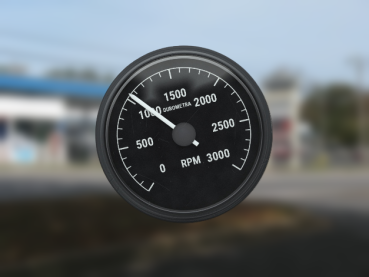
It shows 1050 rpm
